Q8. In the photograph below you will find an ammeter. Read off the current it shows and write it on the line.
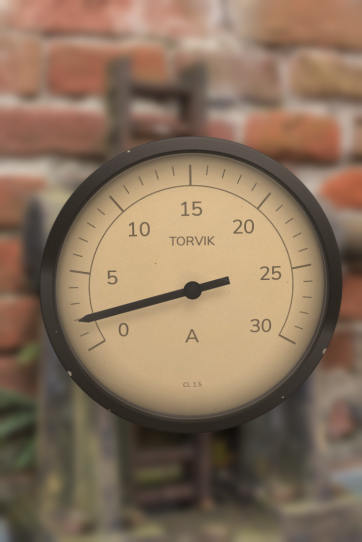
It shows 2 A
